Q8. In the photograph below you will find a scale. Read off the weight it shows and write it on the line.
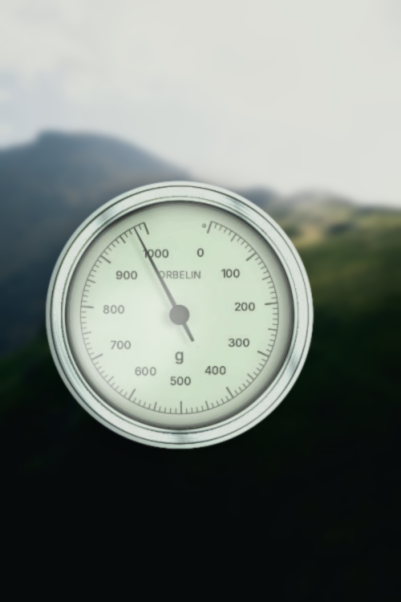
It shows 980 g
